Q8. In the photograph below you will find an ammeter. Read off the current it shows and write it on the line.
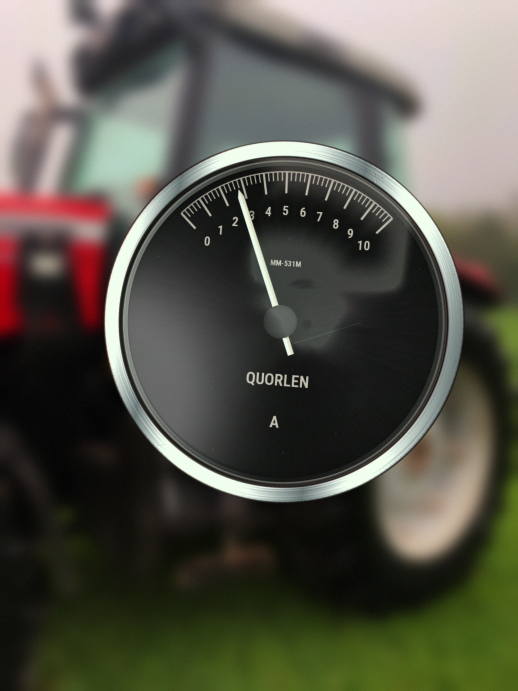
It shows 2.8 A
